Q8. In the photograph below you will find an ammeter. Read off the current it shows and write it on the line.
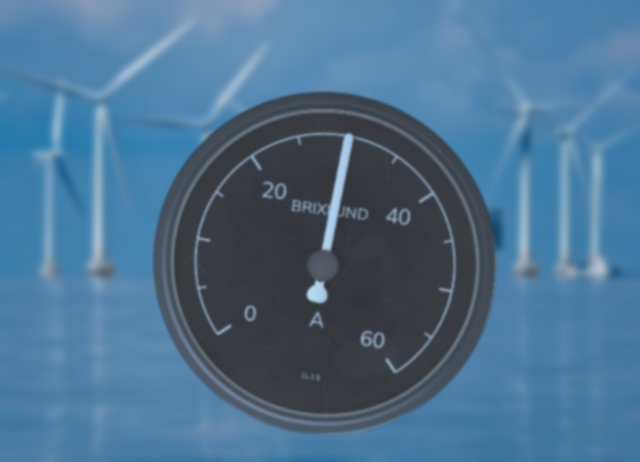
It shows 30 A
